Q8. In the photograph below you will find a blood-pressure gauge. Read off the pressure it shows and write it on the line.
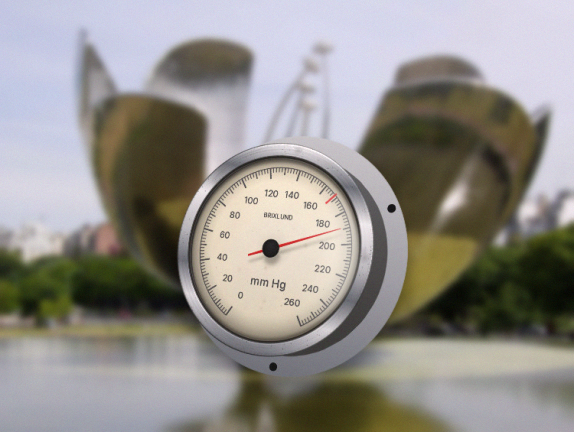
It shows 190 mmHg
